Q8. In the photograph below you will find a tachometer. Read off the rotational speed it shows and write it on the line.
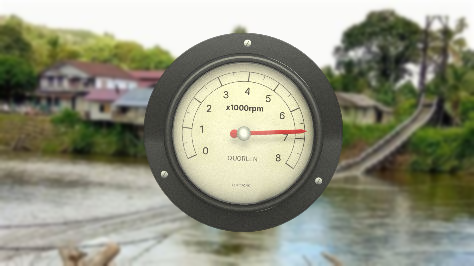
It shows 6750 rpm
